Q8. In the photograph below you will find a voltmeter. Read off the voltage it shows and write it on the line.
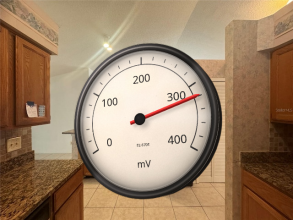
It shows 320 mV
